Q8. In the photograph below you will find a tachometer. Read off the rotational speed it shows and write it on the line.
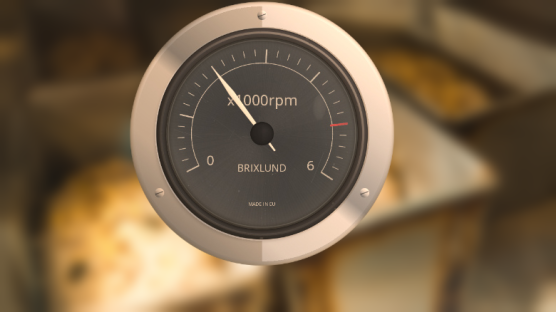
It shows 2000 rpm
